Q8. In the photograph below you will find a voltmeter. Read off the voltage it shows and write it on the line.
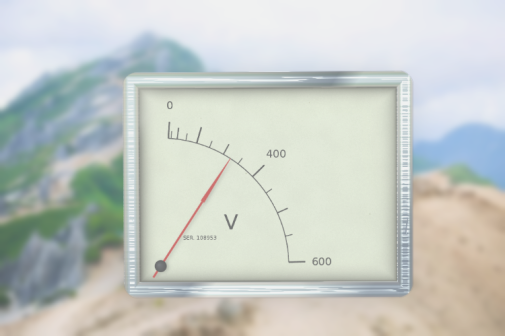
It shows 325 V
